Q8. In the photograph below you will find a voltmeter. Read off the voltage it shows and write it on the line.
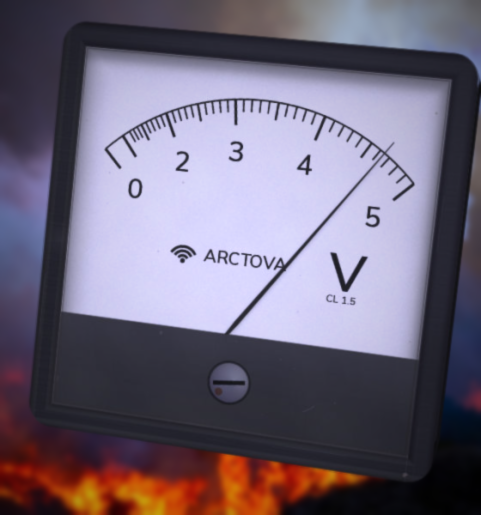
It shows 4.65 V
